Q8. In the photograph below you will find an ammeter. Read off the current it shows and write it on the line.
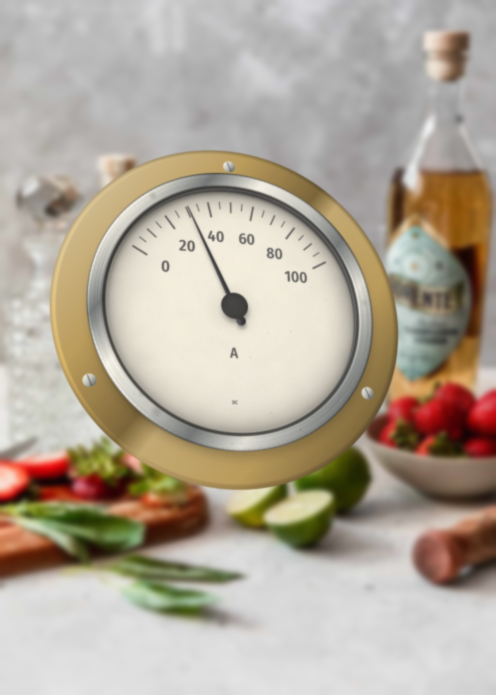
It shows 30 A
